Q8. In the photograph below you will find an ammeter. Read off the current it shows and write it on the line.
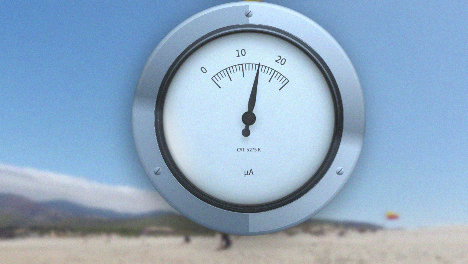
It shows 15 µA
